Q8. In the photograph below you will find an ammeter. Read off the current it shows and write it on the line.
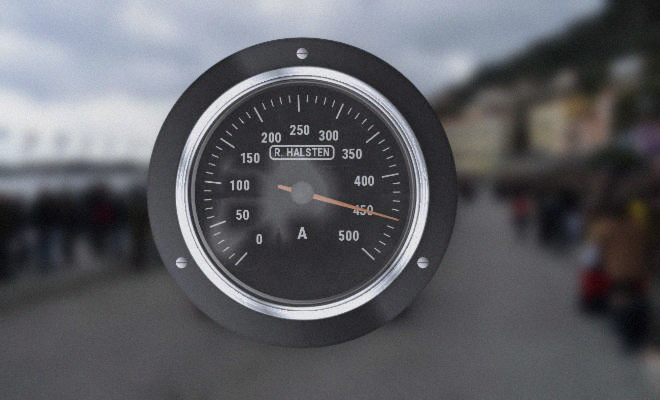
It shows 450 A
